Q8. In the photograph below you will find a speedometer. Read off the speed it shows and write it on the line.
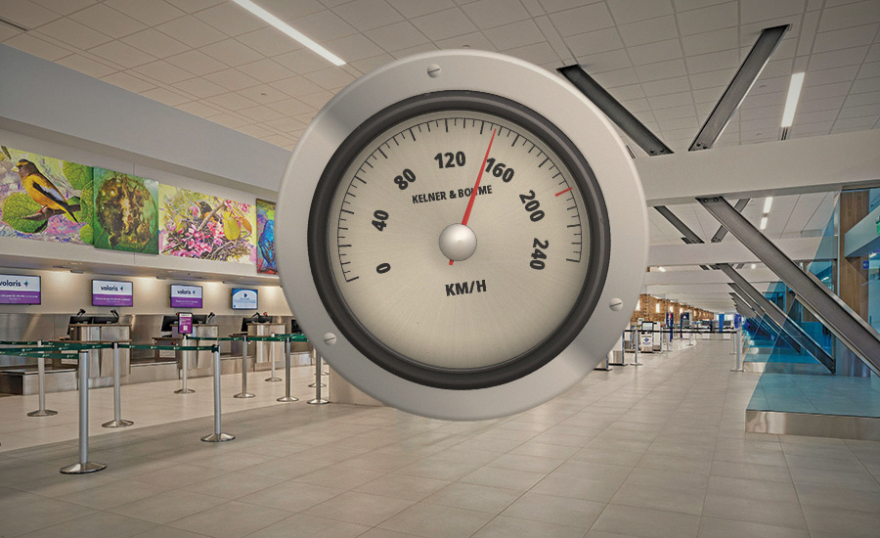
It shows 147.5 km/h
